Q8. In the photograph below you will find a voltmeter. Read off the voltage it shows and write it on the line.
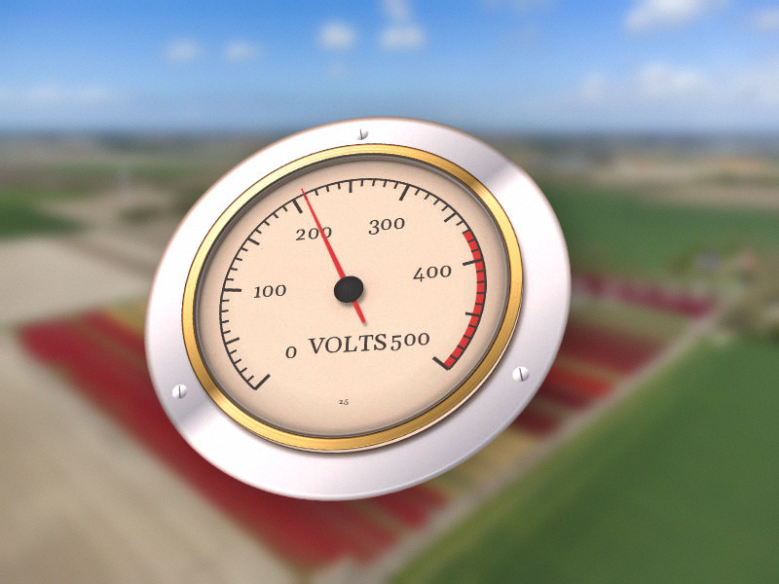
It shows 210 V
